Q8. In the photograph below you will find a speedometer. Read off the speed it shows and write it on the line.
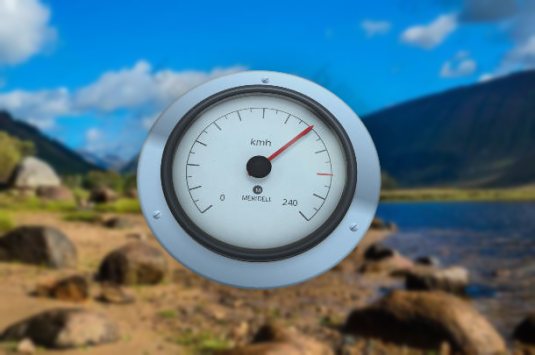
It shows 160 km/h
